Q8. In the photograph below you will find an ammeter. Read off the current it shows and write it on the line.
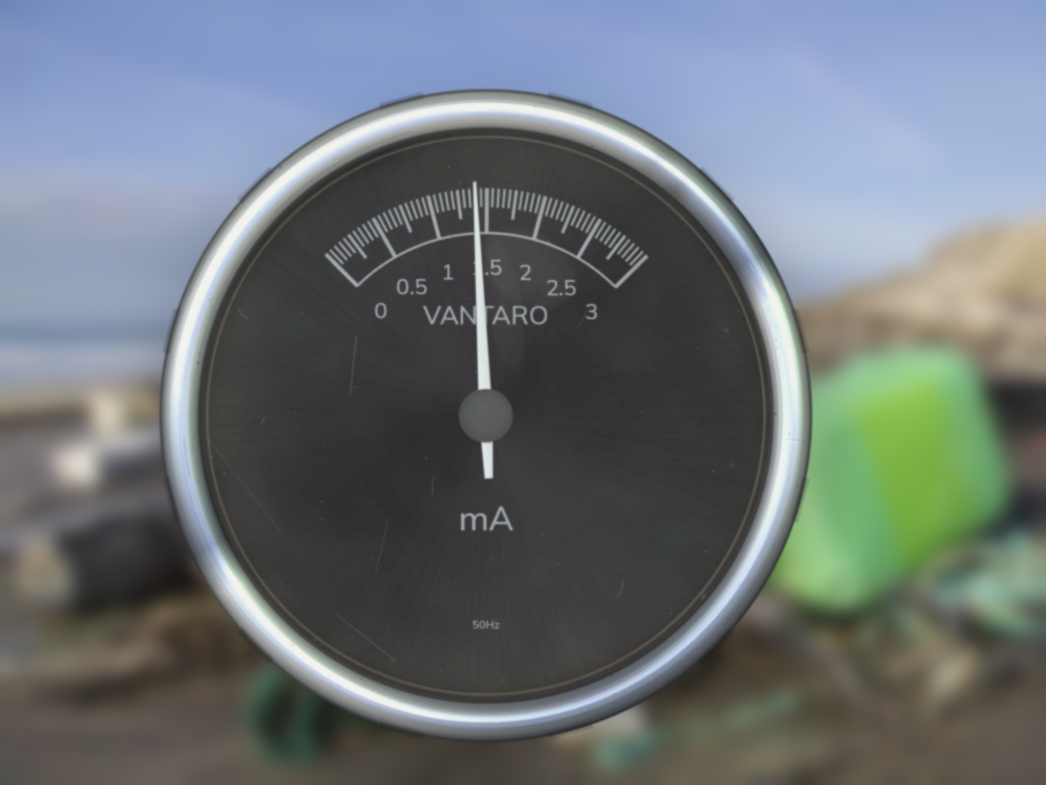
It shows 1.4 mA
